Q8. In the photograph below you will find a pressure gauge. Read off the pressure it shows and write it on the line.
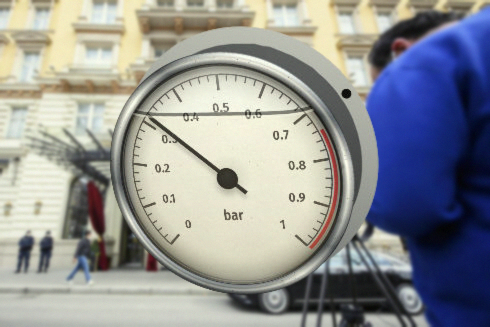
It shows 0.32 bar
